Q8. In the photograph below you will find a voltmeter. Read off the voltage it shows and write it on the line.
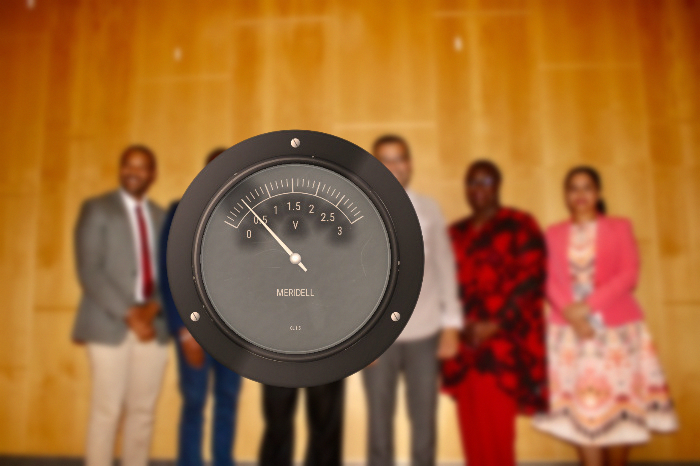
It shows 0.5 V
